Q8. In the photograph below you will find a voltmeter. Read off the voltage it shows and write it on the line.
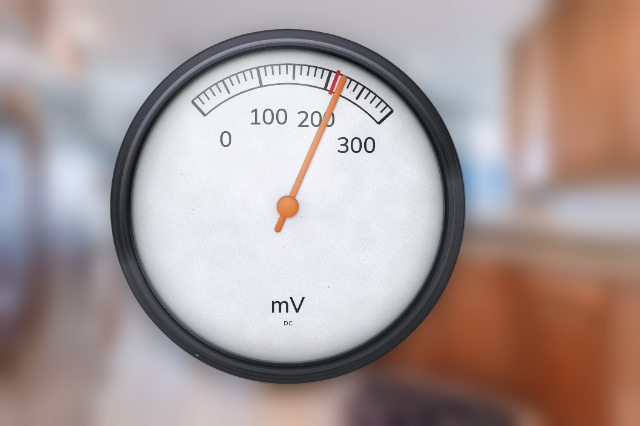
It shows 220 mV
